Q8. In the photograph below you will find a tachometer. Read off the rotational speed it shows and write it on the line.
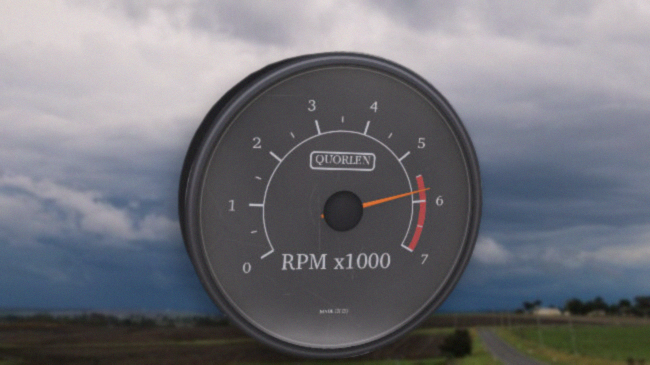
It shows 5750 rpm
